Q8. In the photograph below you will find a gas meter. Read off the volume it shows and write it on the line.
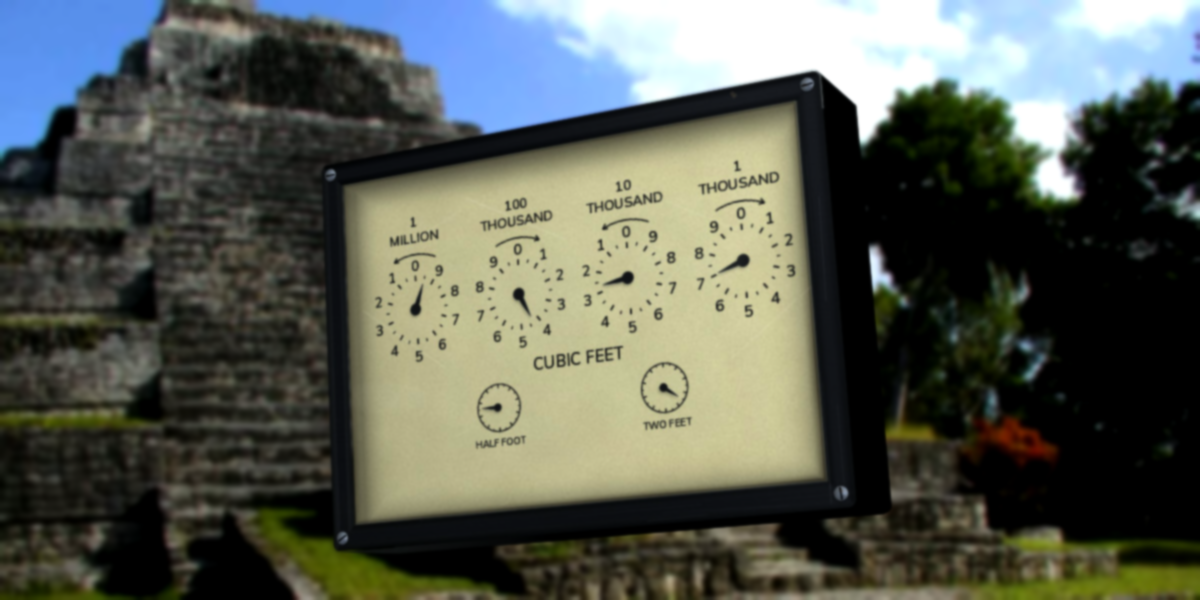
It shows 942700 ft³
